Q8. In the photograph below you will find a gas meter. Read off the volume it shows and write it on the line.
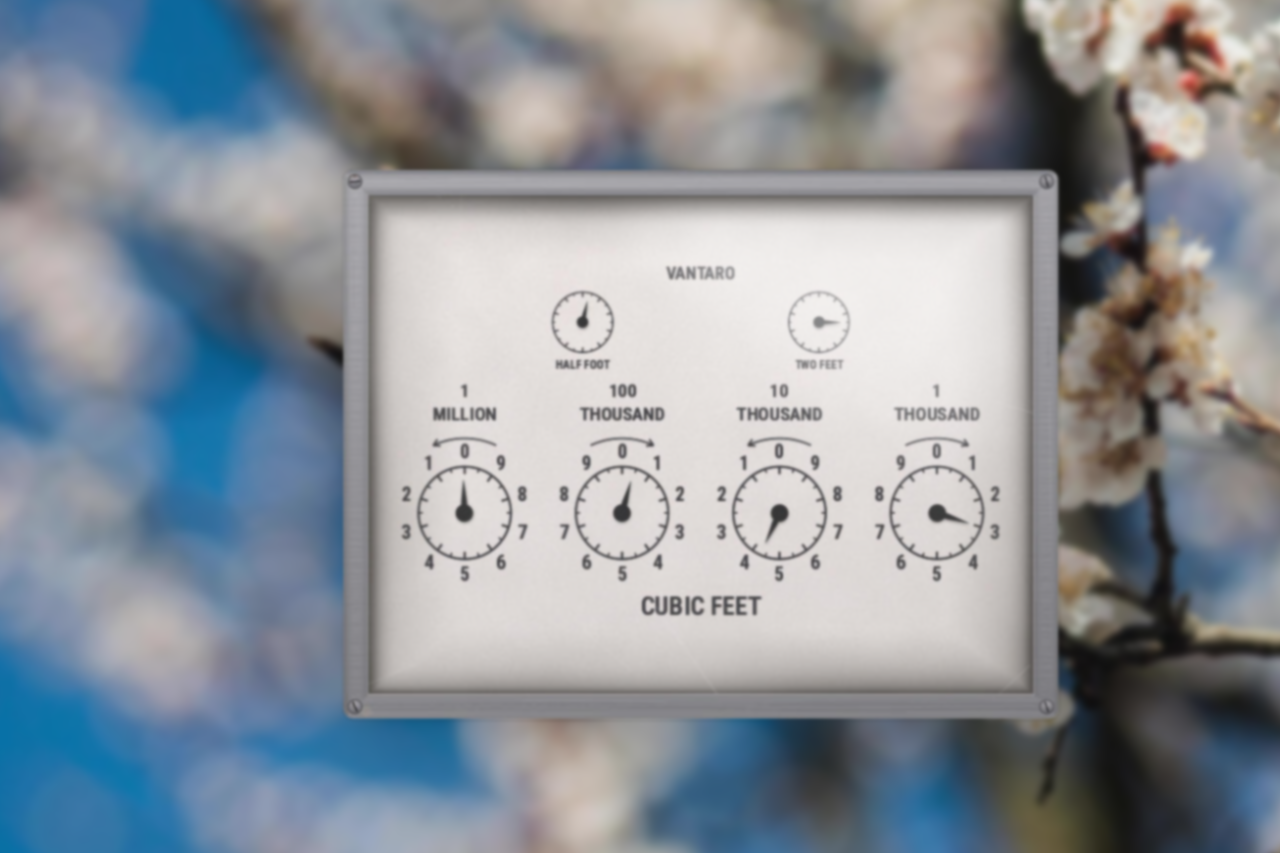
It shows 4300 ft³
